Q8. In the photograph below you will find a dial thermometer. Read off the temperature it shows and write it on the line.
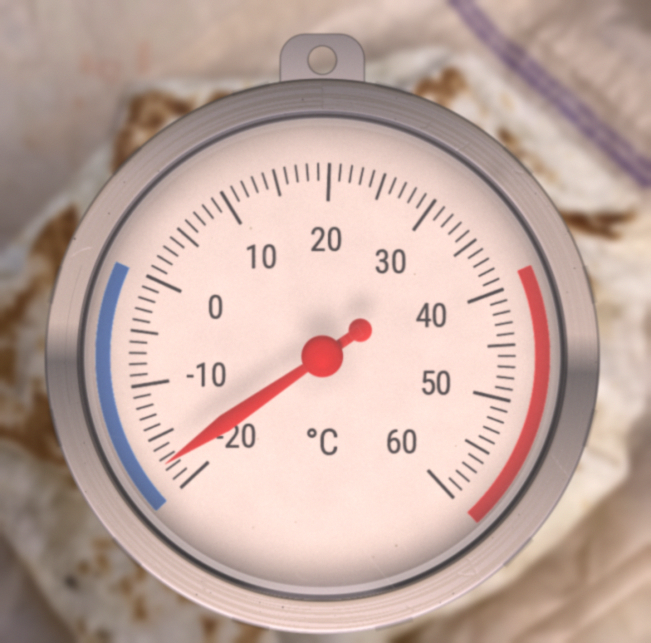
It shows -17.5 °C
